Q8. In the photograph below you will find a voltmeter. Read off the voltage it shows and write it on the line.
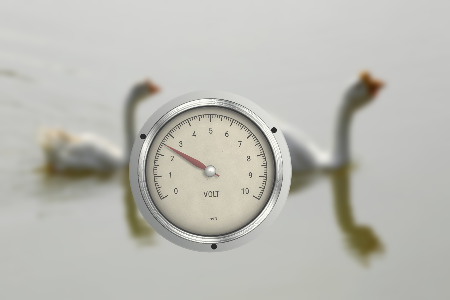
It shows 2.5 V
